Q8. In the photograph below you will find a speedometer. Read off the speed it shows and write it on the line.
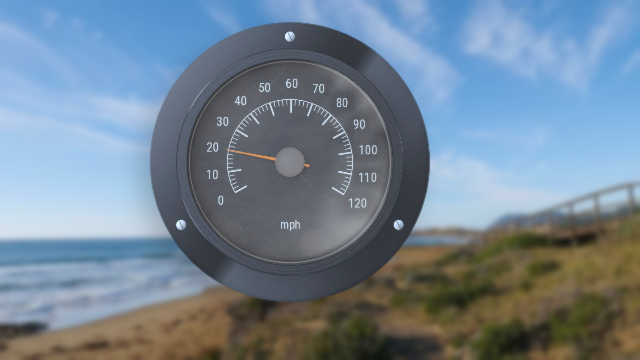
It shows 20 mph
